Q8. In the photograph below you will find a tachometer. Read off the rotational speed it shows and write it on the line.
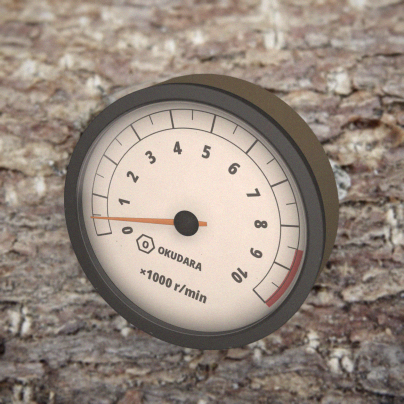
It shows 500 rpm
